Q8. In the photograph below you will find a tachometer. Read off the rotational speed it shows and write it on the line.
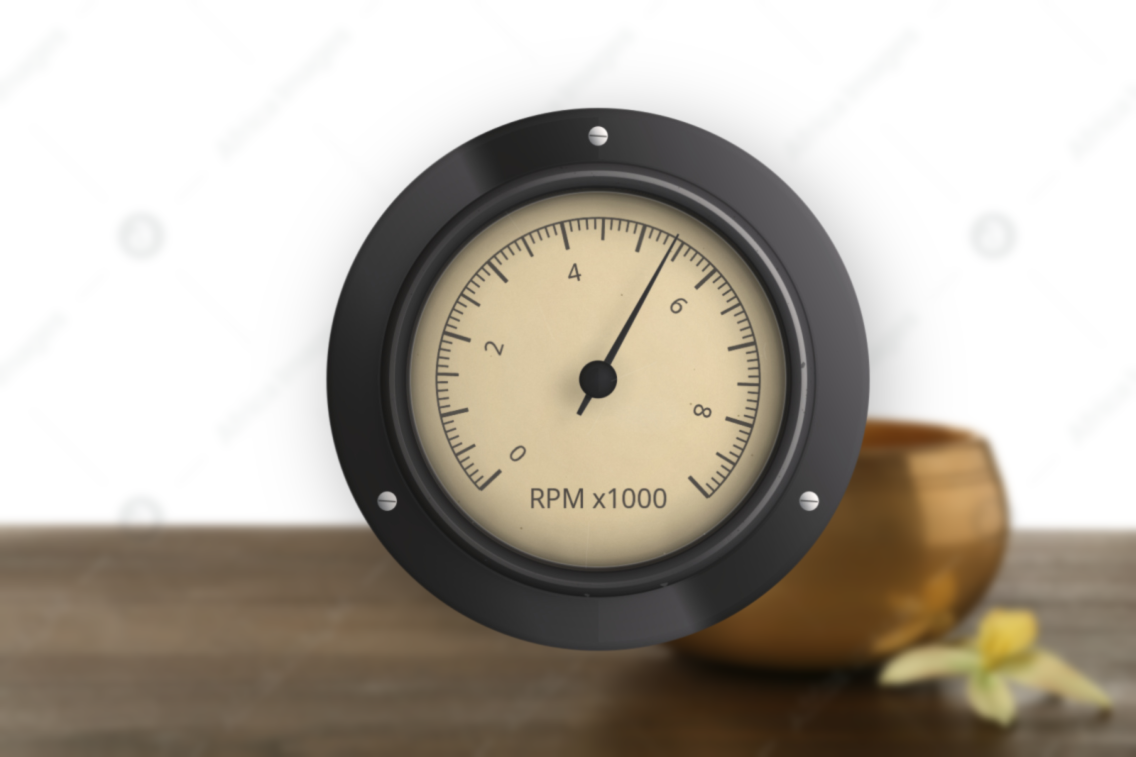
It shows 5400 rpm
